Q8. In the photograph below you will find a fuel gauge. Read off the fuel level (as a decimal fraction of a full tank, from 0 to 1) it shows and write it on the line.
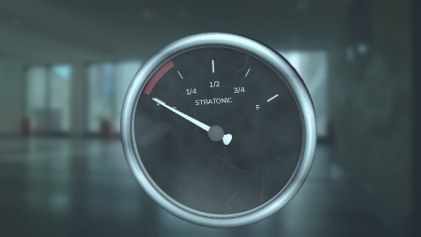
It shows 0
